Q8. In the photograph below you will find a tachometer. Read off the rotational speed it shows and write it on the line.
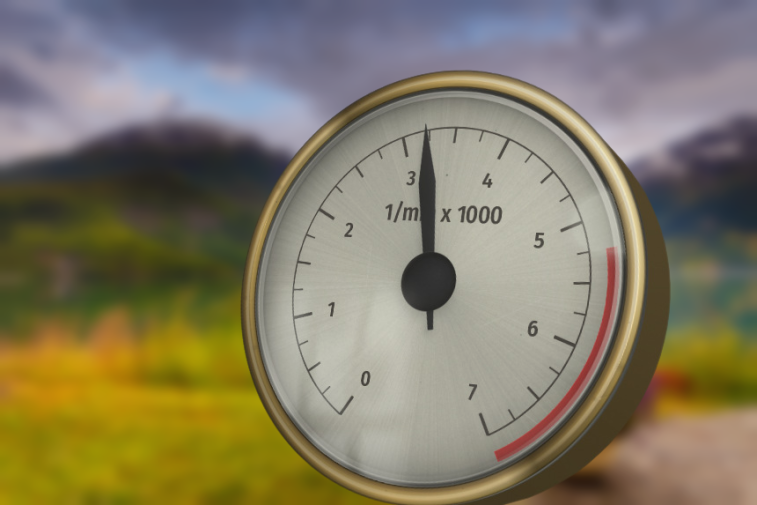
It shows 3250 rpm
